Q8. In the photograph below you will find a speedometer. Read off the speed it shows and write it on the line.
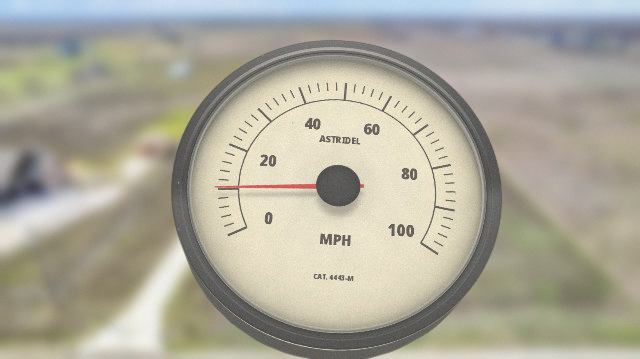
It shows 10 mph
